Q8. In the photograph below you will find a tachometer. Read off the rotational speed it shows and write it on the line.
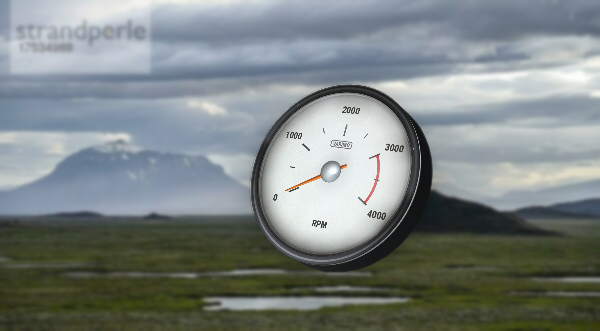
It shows 0 rpm
